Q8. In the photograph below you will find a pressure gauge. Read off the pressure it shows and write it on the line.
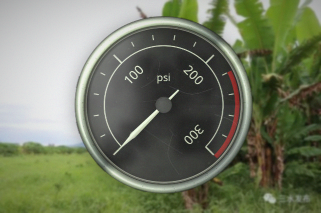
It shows 0 psi
